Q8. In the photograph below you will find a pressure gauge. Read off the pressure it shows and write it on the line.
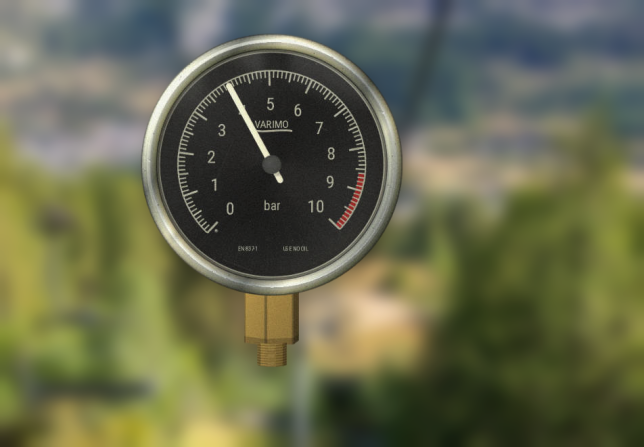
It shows 4 bar
